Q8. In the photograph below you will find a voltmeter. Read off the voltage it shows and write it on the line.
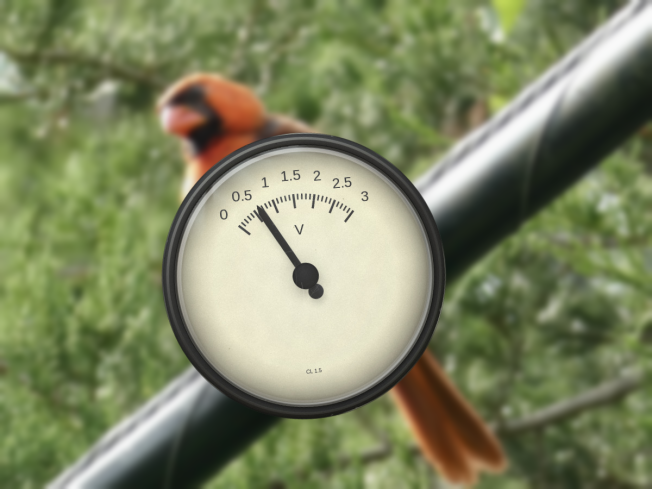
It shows 0.6 V
